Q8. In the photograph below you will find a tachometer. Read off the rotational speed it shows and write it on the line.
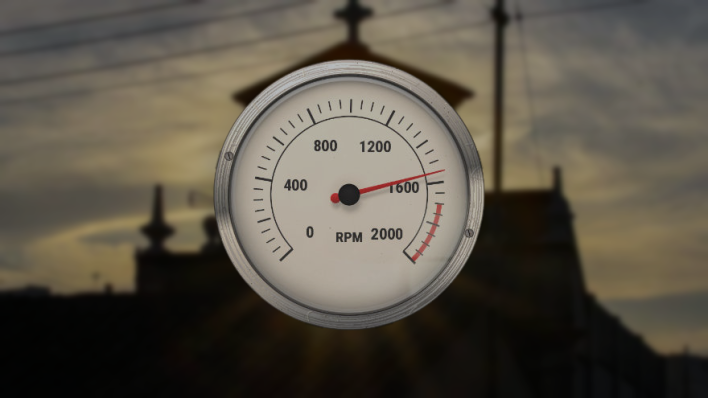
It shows 1550 rpm
